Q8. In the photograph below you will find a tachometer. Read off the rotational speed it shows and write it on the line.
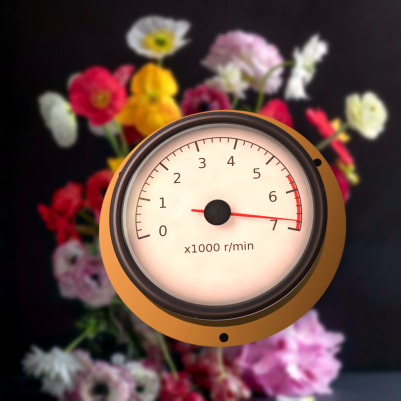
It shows 6800 rpm
